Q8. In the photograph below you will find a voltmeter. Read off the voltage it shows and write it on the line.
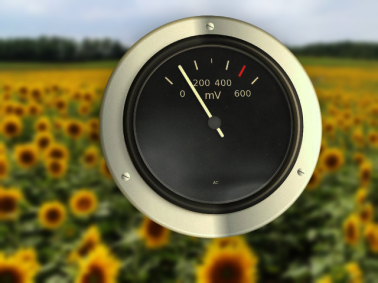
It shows 100 mV
